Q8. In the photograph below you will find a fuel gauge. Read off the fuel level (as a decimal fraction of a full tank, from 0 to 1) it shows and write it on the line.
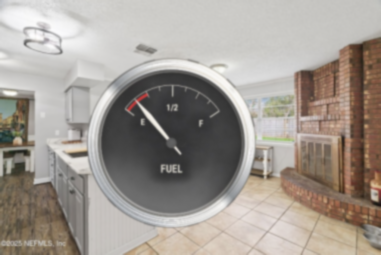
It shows 0.125
